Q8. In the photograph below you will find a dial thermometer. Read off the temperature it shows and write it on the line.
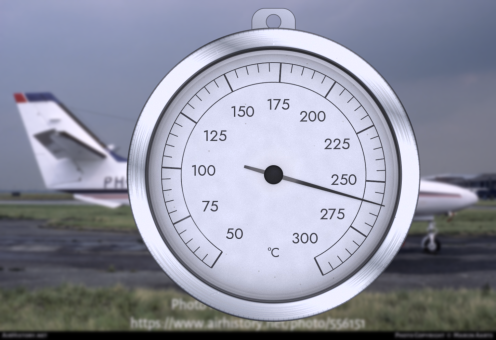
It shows 260 °C
